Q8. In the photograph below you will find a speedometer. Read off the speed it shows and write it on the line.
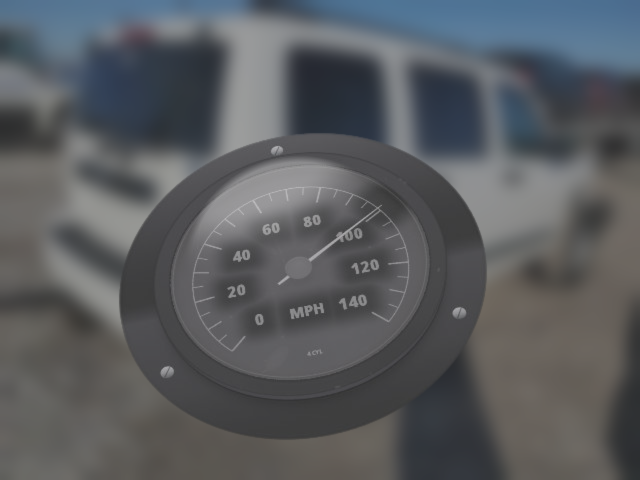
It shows 100 mph
